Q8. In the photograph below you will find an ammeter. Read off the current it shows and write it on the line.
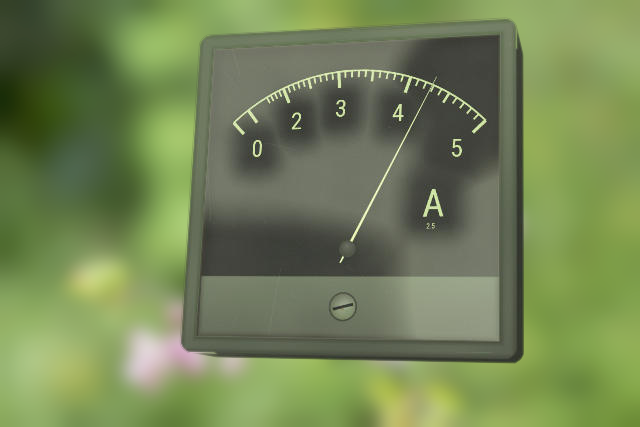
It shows 4.3 A
